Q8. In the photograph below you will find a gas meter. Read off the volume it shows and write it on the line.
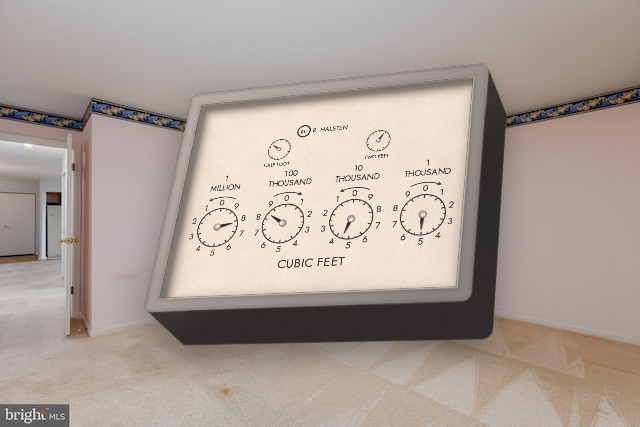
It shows 784500 ft³
